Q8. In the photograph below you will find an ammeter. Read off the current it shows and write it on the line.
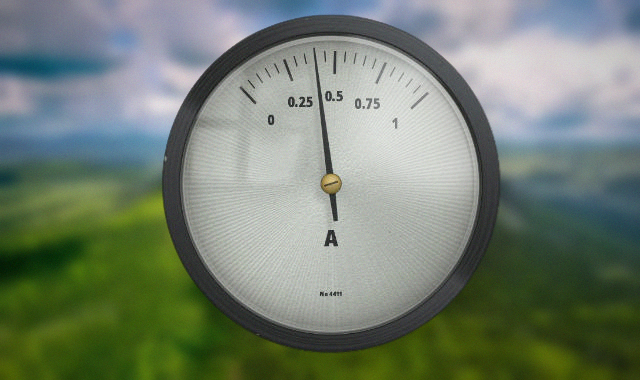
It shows 0.4 A
